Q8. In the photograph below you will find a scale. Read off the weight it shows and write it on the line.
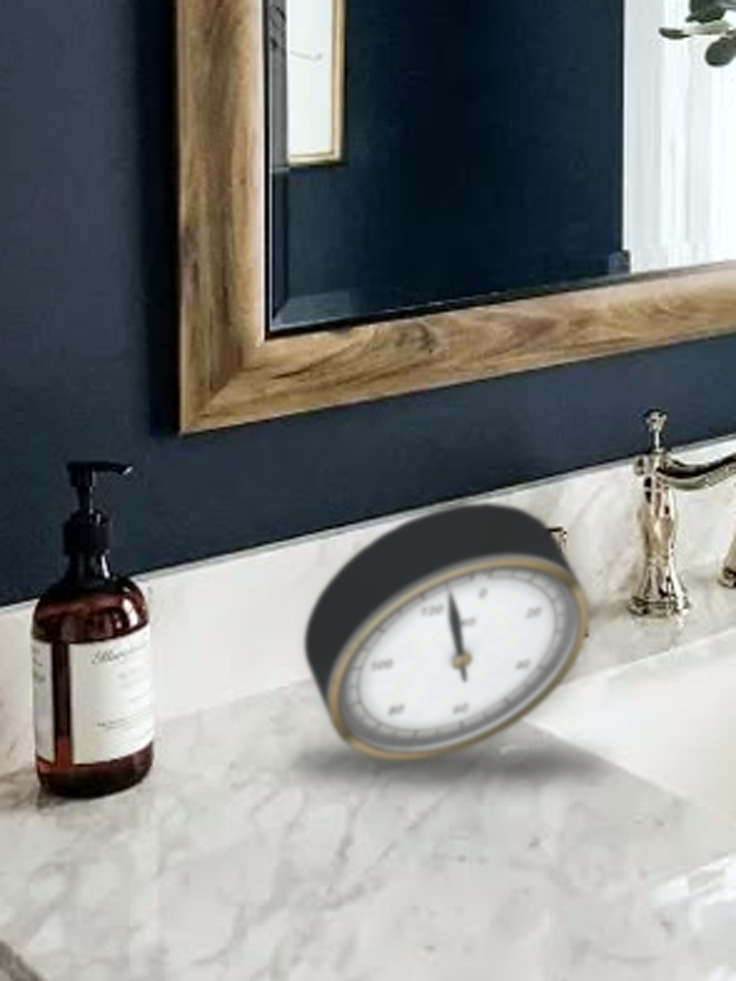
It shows 125 kg
